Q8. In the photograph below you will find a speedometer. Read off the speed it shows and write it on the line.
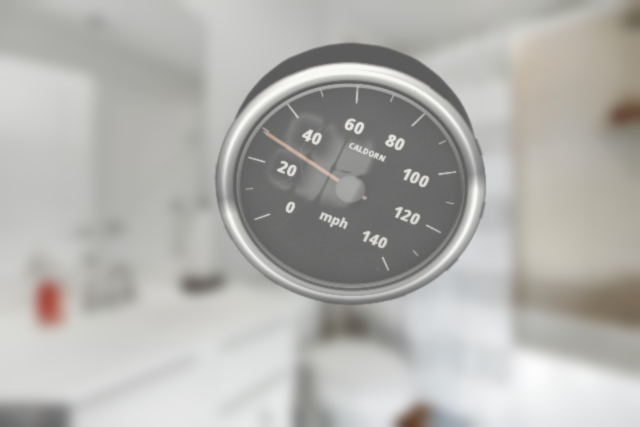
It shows 30 mph
